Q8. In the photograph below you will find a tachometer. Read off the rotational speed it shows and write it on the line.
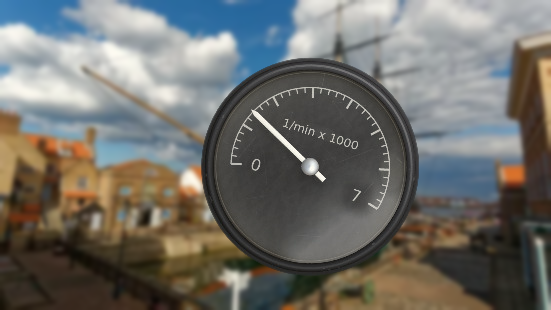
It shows 1400 rpm
